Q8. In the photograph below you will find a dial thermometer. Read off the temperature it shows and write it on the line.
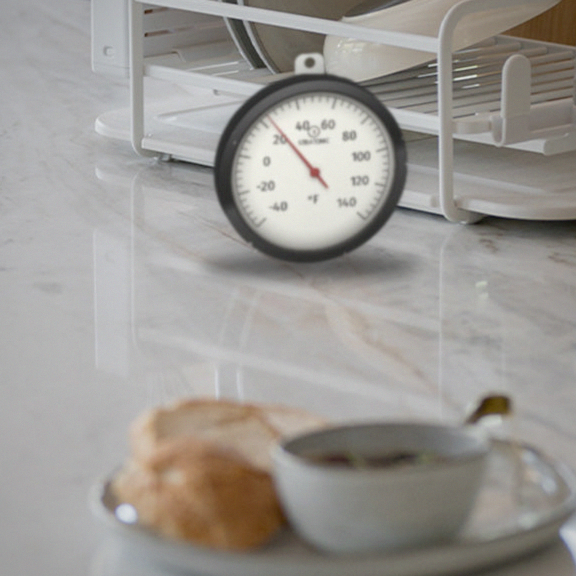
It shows 24 °F
